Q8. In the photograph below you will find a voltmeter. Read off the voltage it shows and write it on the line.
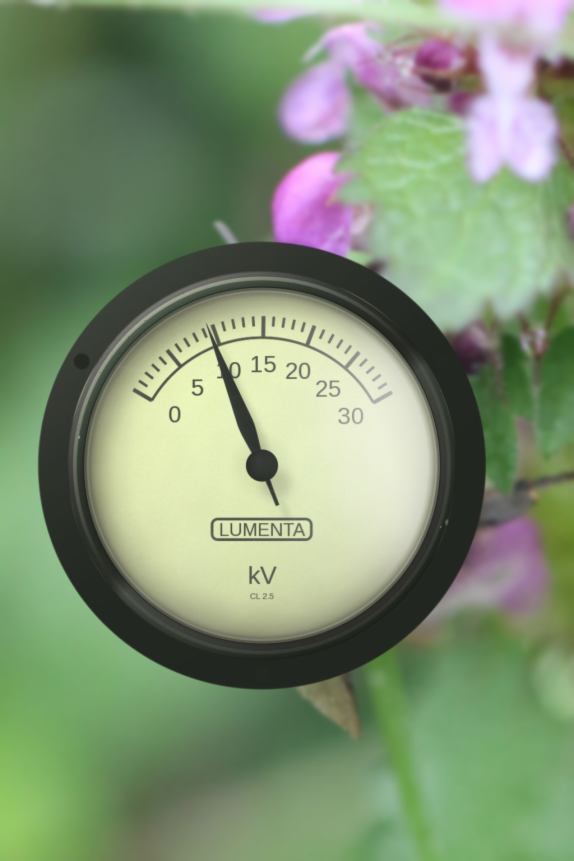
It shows 9.5 kV
